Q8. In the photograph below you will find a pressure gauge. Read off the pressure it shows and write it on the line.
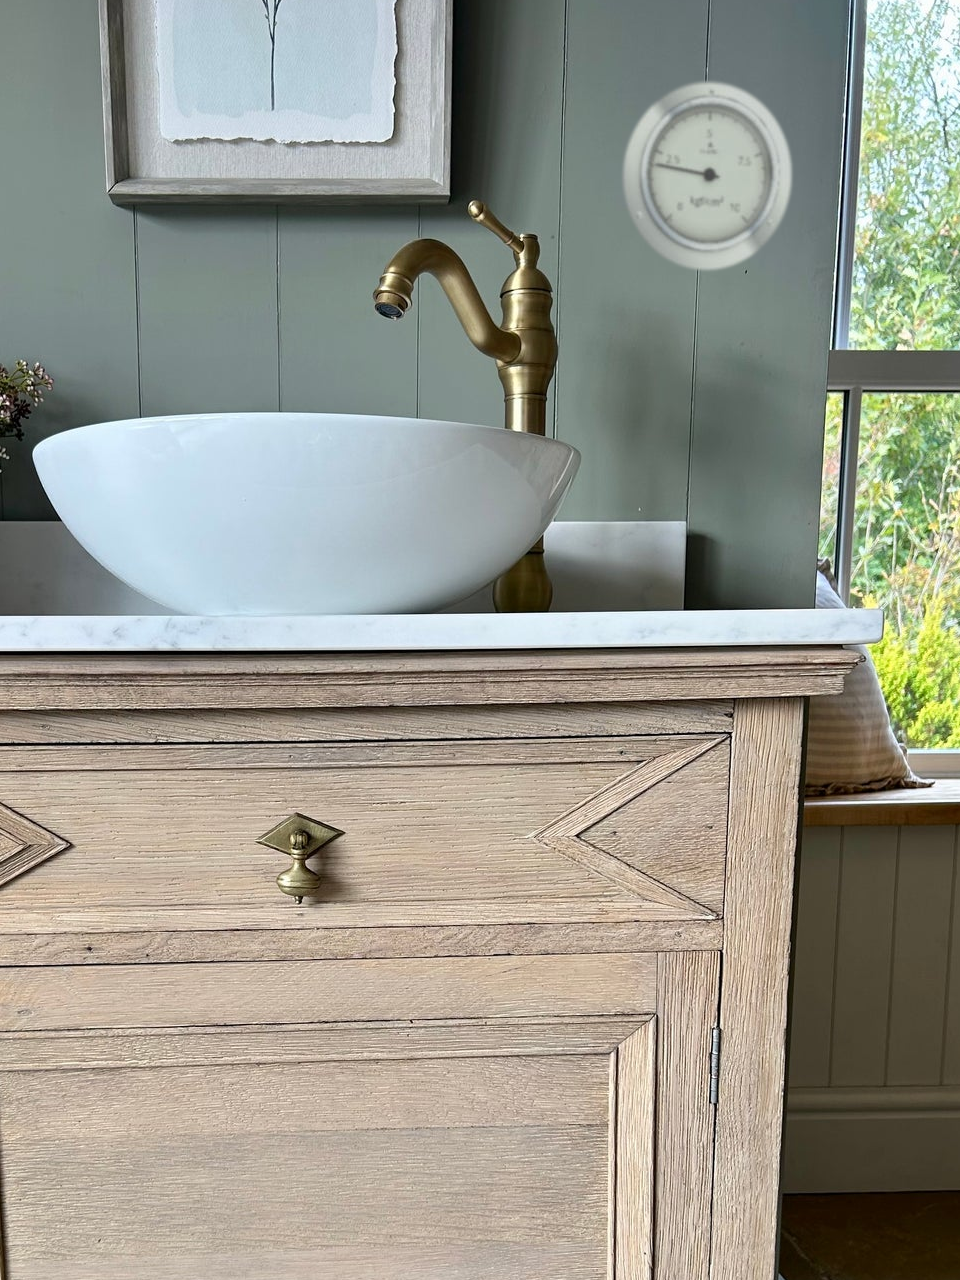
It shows 2 kg/cm²
